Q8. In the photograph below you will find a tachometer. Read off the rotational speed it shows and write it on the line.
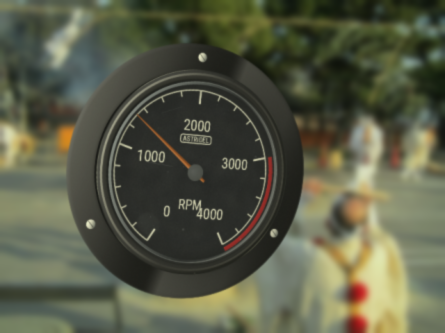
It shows 1300 rpm
